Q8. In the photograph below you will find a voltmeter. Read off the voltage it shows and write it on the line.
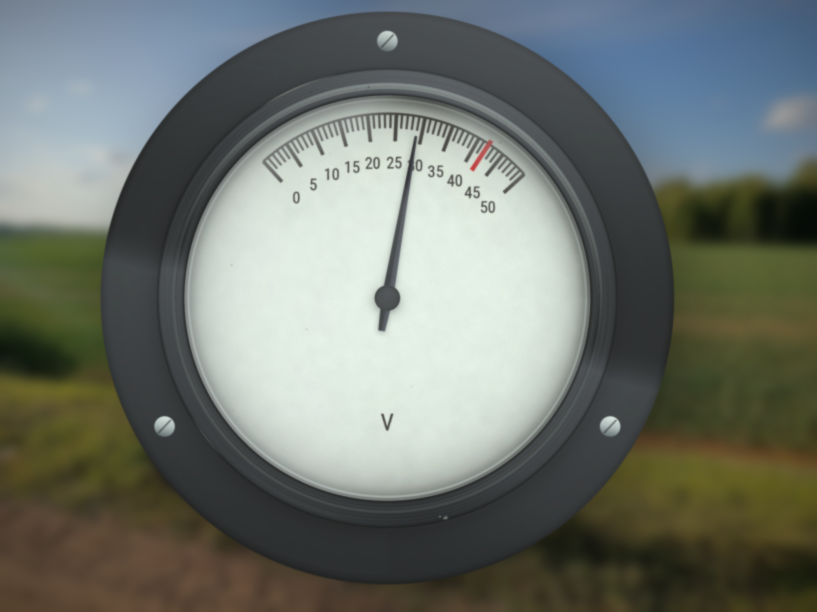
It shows 29 V
